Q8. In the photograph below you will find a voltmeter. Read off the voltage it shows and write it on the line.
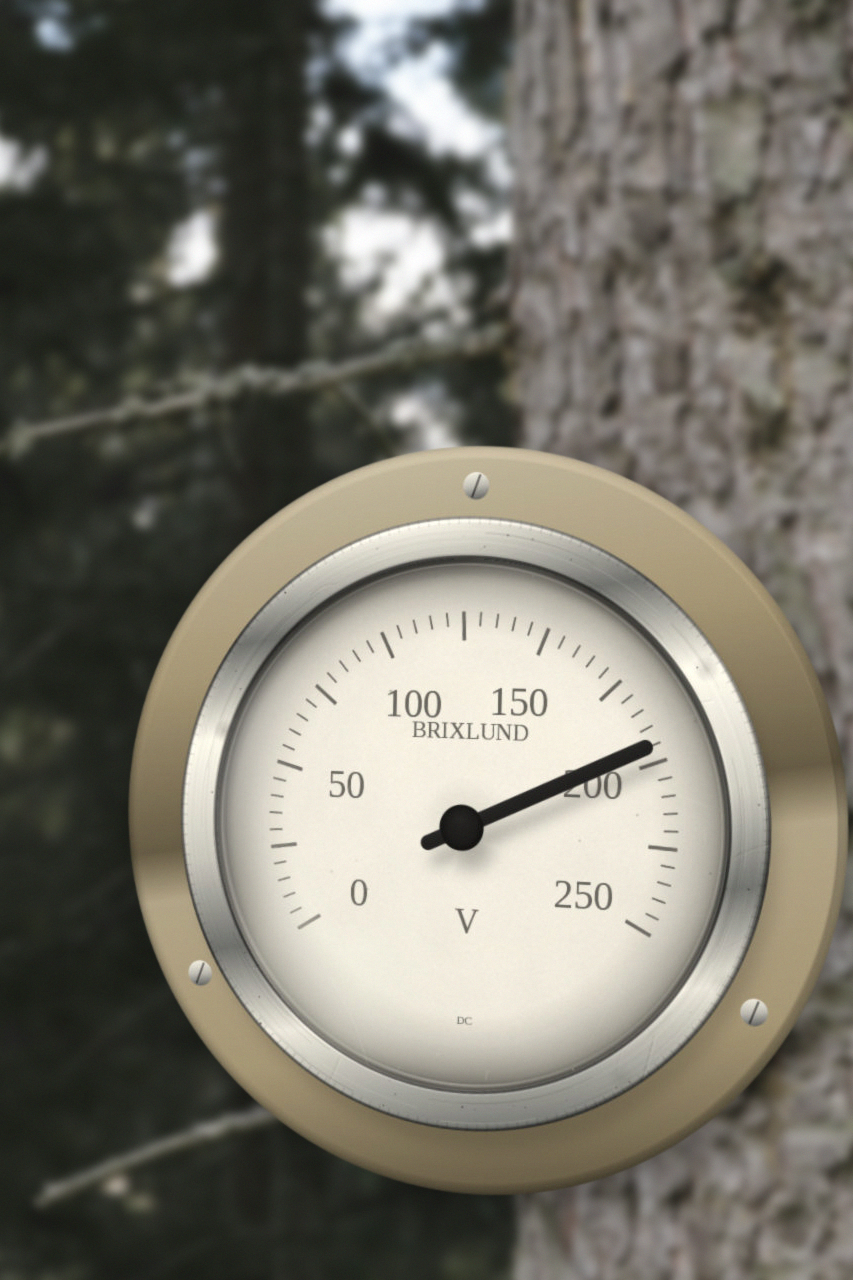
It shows 195 V
